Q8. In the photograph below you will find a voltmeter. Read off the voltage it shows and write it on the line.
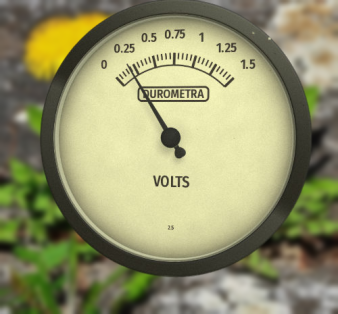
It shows 0.2 V
